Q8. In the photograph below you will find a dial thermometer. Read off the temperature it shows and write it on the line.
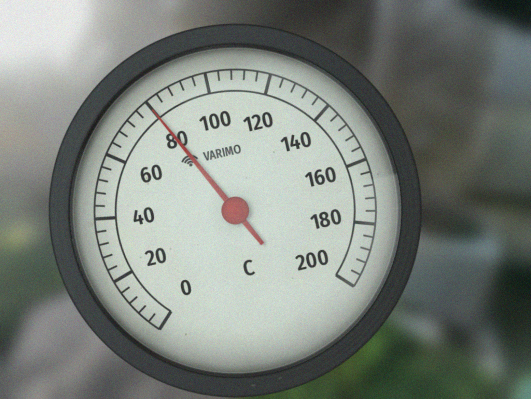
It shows 80 °C
